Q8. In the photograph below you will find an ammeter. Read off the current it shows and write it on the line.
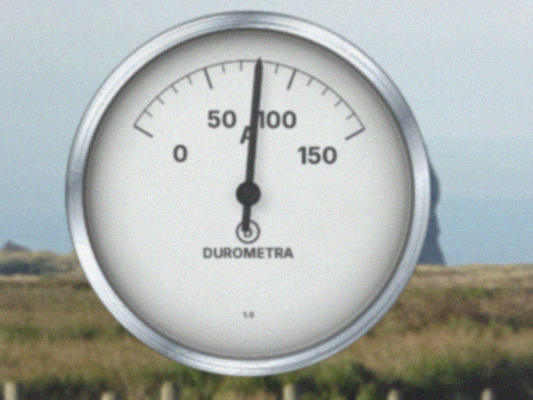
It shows 80 A
